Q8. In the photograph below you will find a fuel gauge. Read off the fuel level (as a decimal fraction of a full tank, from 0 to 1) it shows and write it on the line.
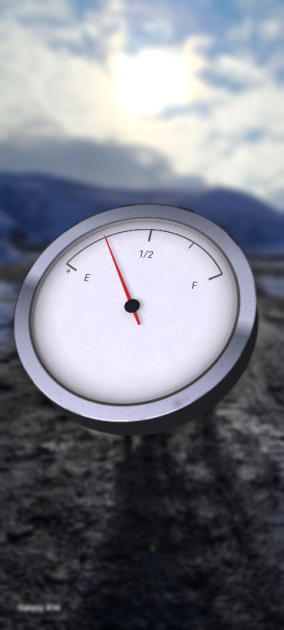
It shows 0.25
